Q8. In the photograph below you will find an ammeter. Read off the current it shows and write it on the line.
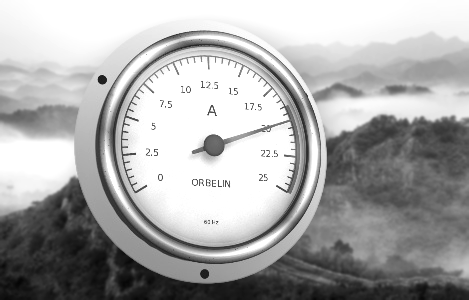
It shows 20 A
